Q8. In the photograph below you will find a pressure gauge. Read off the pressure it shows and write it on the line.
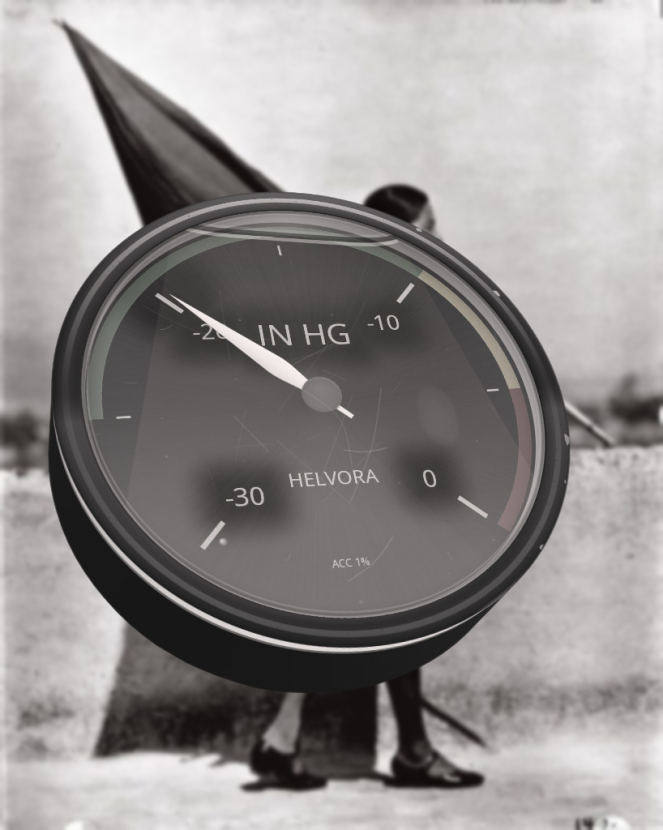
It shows -20 inHg
